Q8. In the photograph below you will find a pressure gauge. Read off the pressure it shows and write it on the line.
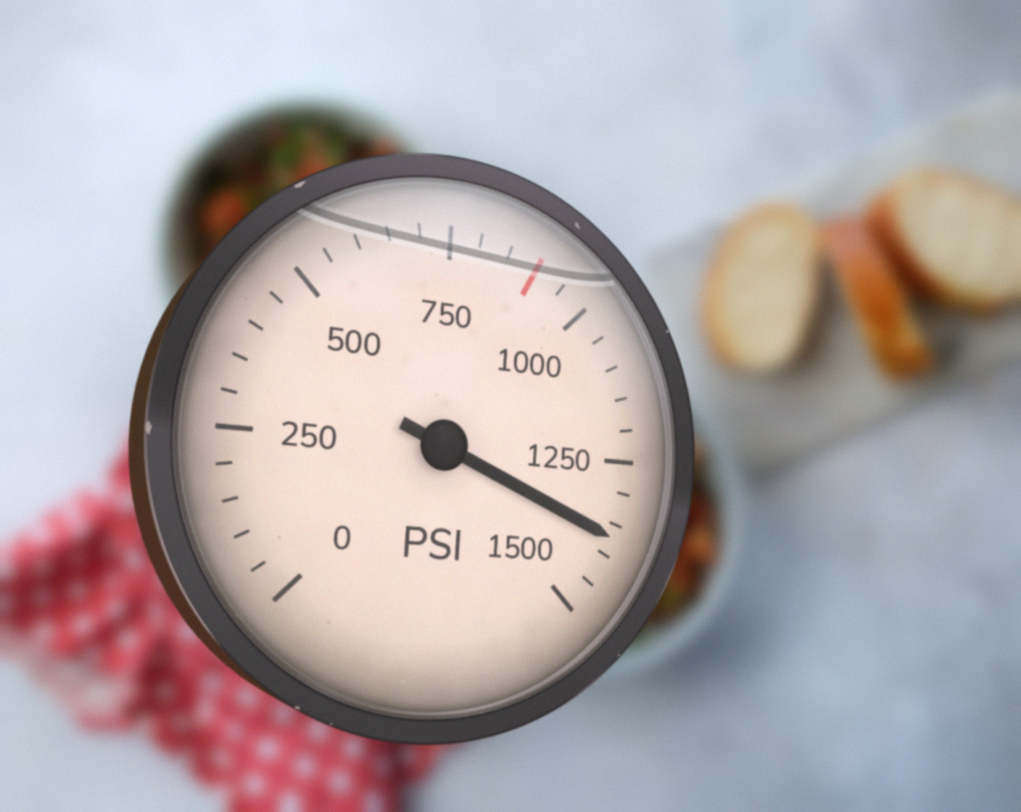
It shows 1375 psi
